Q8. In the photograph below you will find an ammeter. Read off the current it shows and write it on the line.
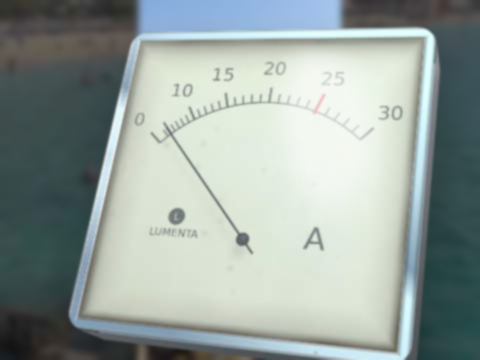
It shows 5 A
